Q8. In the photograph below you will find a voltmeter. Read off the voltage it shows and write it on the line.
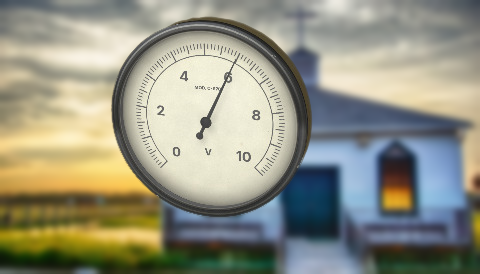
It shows 6 V
